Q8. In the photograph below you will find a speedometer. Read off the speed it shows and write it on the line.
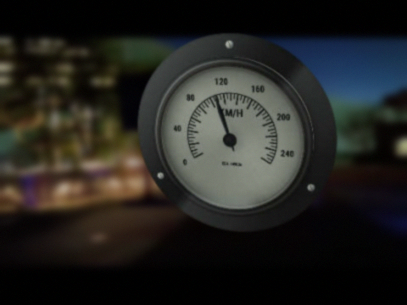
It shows 110 km/h
